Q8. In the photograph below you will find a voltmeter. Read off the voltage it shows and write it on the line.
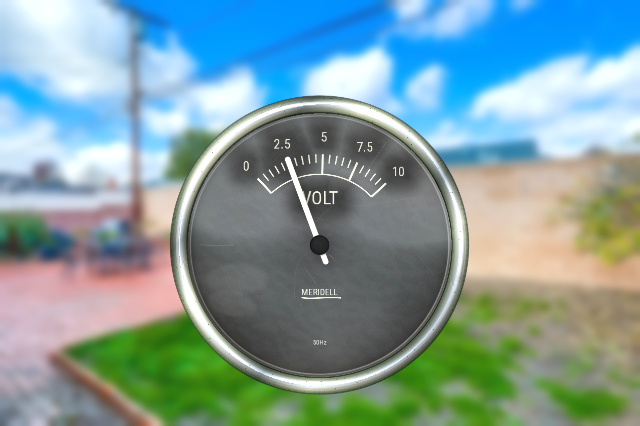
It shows 2.5 V
